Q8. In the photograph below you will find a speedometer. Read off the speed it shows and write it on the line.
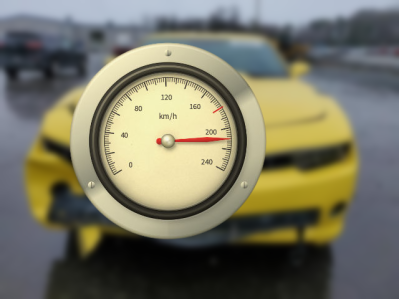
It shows 210 km/h
